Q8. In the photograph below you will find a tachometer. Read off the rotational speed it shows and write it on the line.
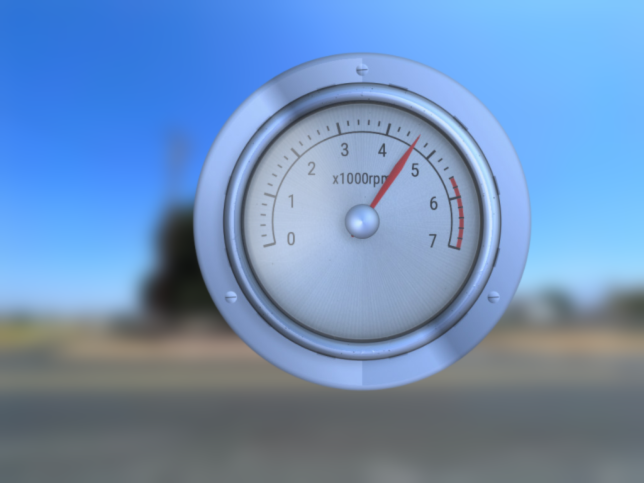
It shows 4600 rpm
